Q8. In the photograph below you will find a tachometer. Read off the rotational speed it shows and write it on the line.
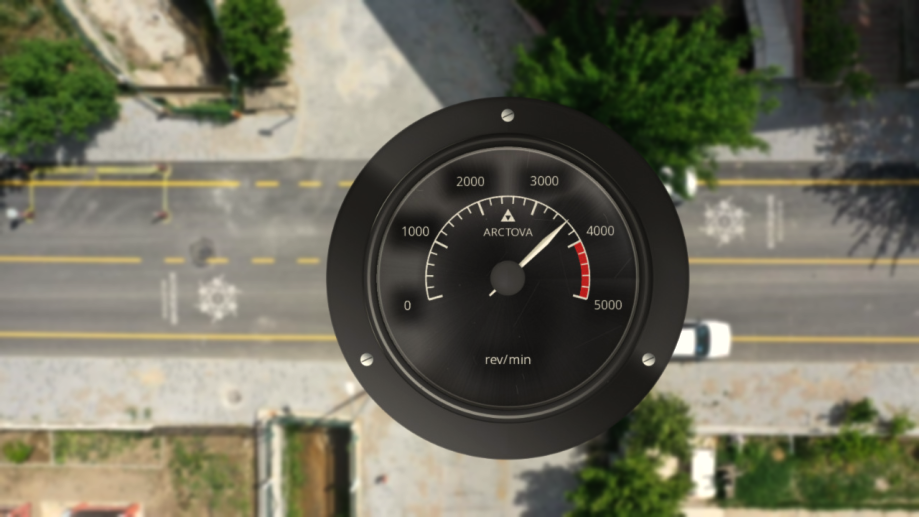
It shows 3600 rpm
